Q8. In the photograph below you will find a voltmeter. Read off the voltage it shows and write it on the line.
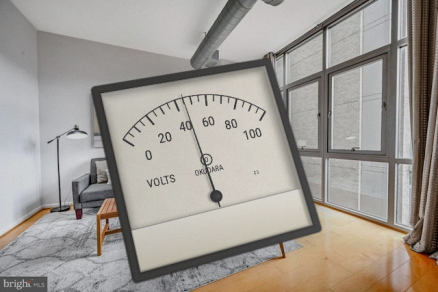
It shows 45 V
